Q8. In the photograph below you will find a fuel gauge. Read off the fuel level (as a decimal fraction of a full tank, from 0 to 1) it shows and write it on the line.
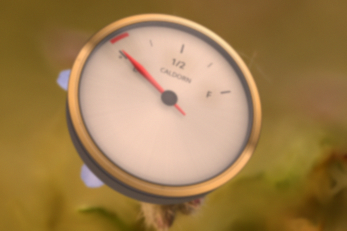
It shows 0
